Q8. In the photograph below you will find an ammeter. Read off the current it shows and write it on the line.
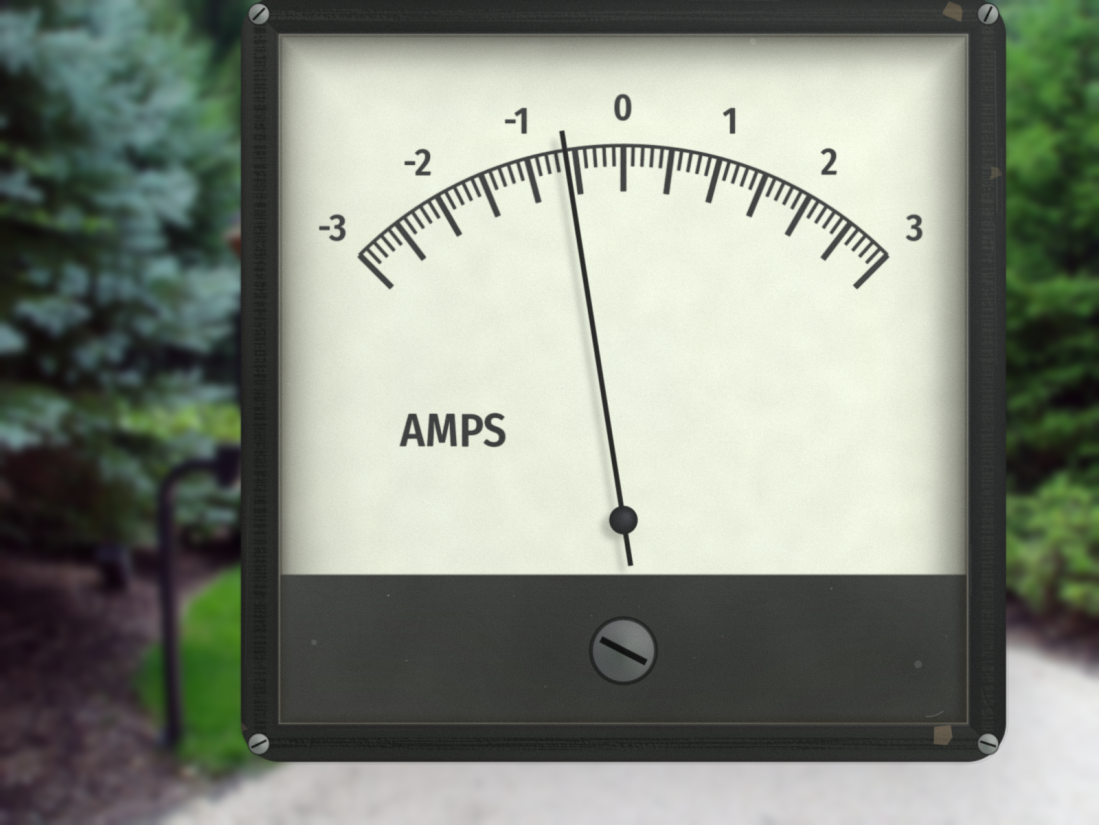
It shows -0.6 A
